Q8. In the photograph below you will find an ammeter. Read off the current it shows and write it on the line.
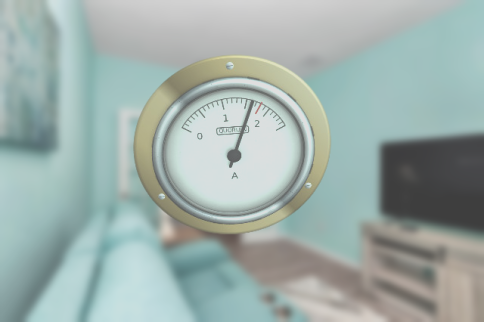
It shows 1.6 A
